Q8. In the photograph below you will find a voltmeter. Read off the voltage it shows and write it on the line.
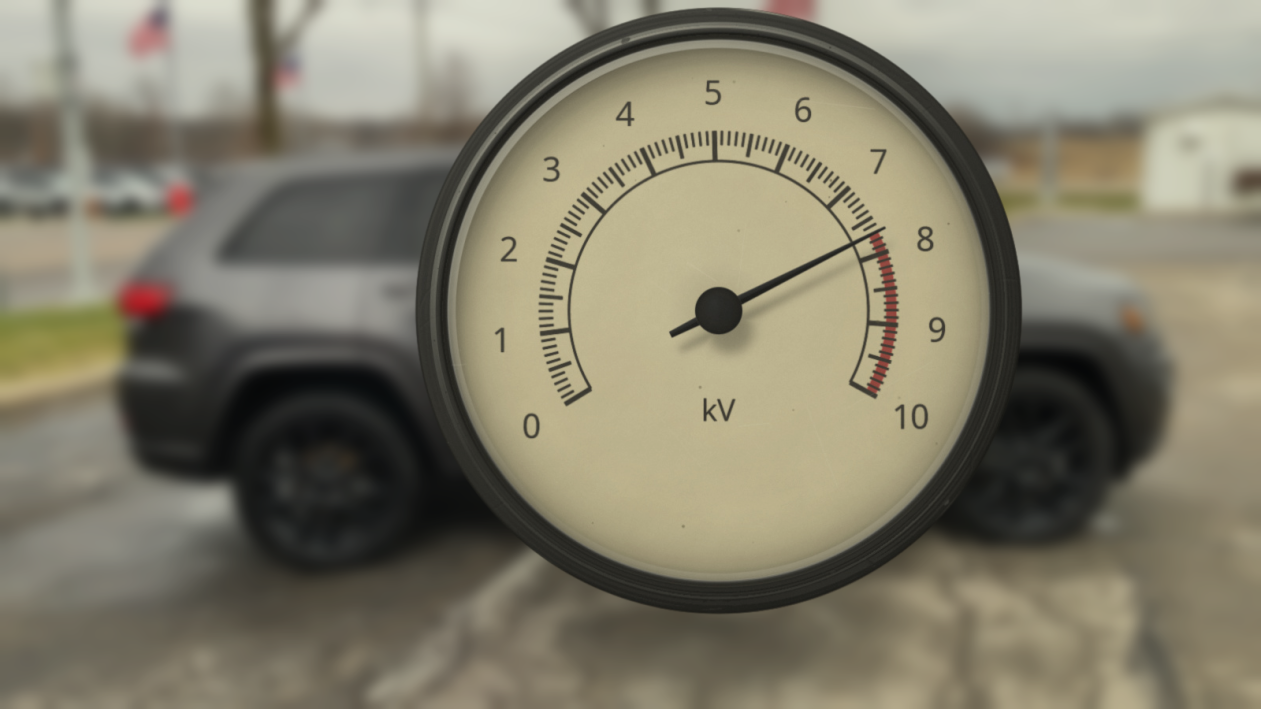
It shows 7.7 kV
